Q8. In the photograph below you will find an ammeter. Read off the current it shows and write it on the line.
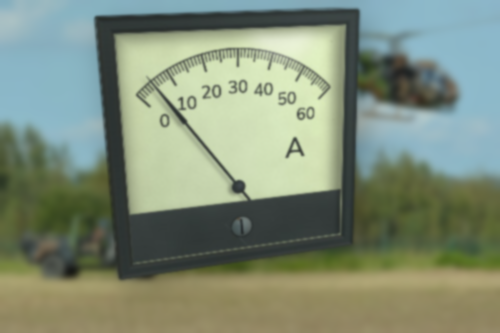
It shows 5 A
